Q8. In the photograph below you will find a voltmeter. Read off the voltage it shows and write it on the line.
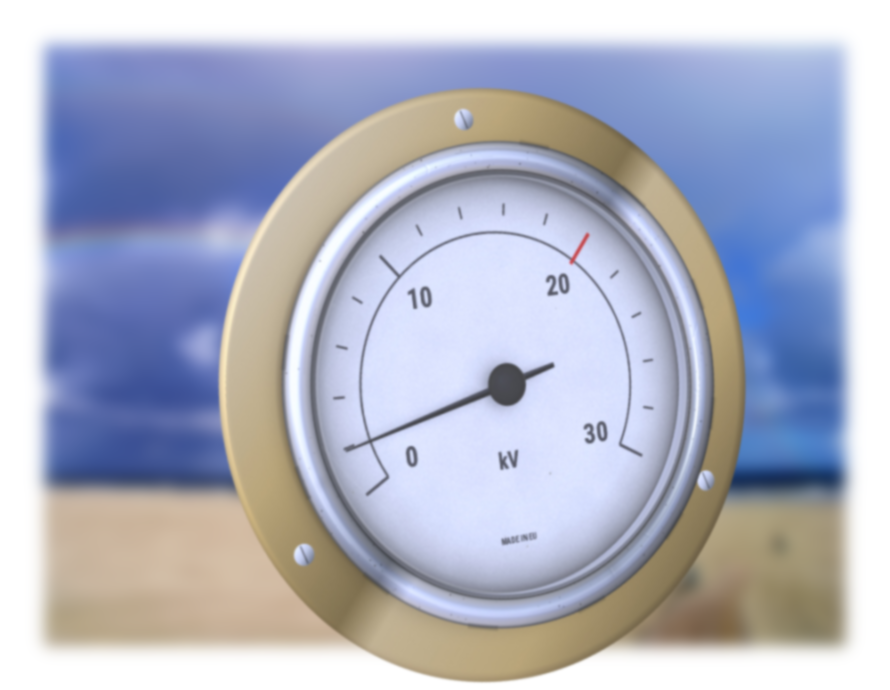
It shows 2 kV
